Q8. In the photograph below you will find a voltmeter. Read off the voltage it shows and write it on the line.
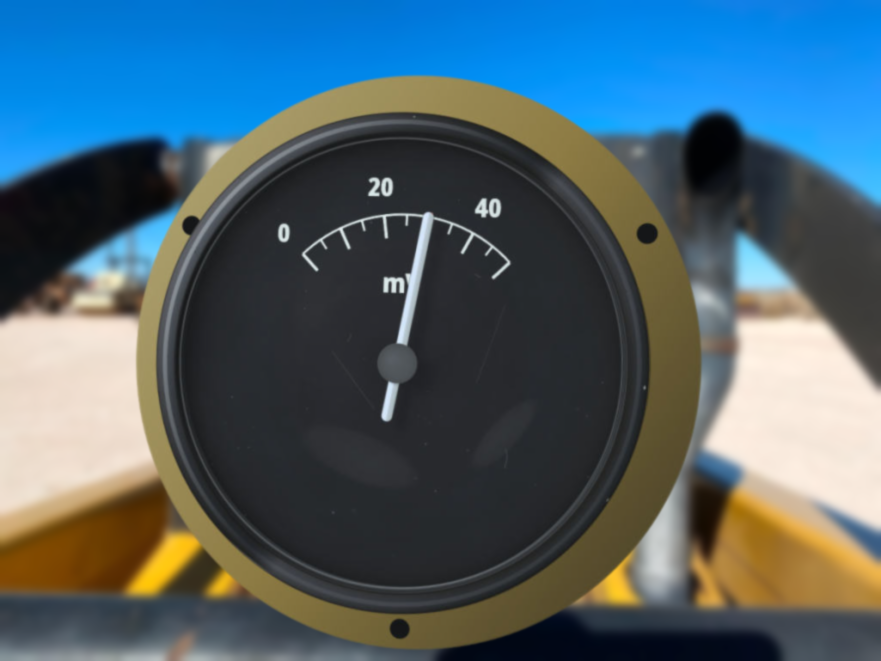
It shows 30 mV
